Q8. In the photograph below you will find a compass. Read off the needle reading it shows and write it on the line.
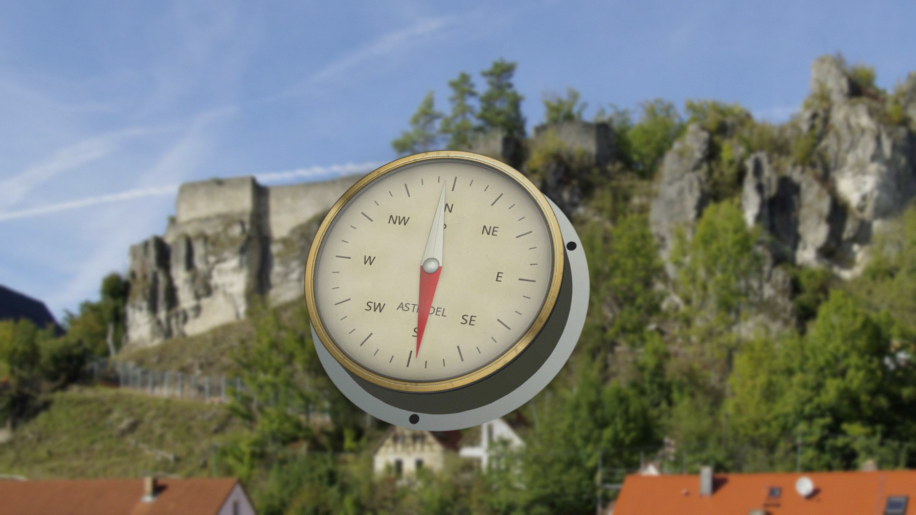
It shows 175 °
